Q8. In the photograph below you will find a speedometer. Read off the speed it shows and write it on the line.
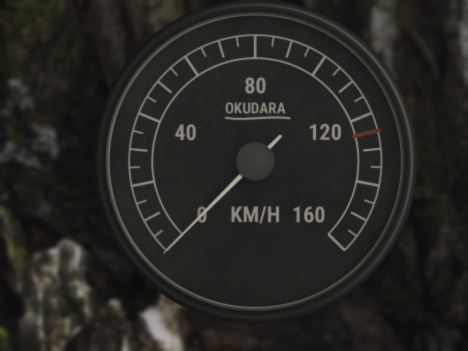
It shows 0 km/h
